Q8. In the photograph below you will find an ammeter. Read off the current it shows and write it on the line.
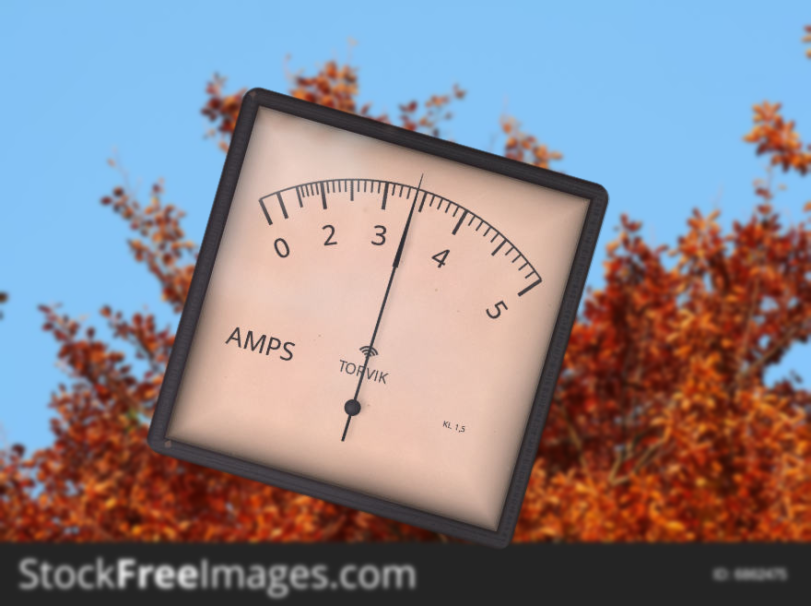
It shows 3.4 A
